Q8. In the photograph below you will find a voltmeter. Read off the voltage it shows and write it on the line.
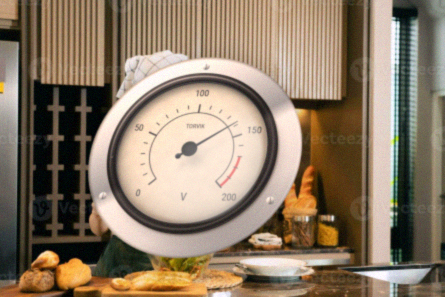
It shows 140 V
